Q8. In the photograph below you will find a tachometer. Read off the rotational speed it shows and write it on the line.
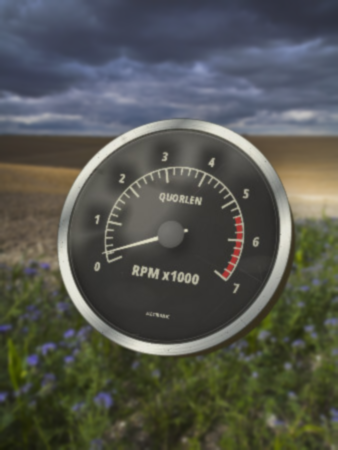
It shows 200 rpm
